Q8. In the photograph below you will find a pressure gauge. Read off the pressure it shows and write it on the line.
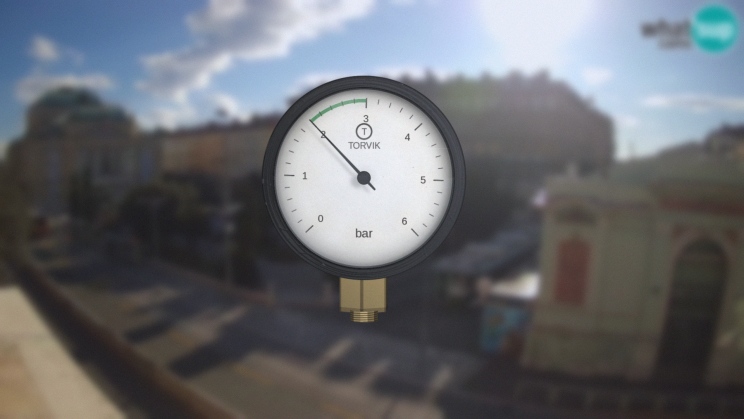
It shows 2 bar
